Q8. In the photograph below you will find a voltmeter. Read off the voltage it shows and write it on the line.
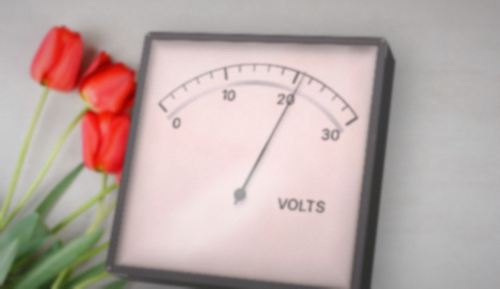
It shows 21 V
